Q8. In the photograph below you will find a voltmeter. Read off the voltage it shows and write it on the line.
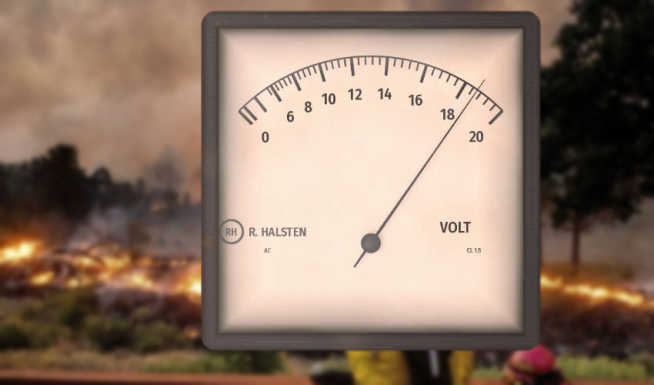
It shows 18.6 V
